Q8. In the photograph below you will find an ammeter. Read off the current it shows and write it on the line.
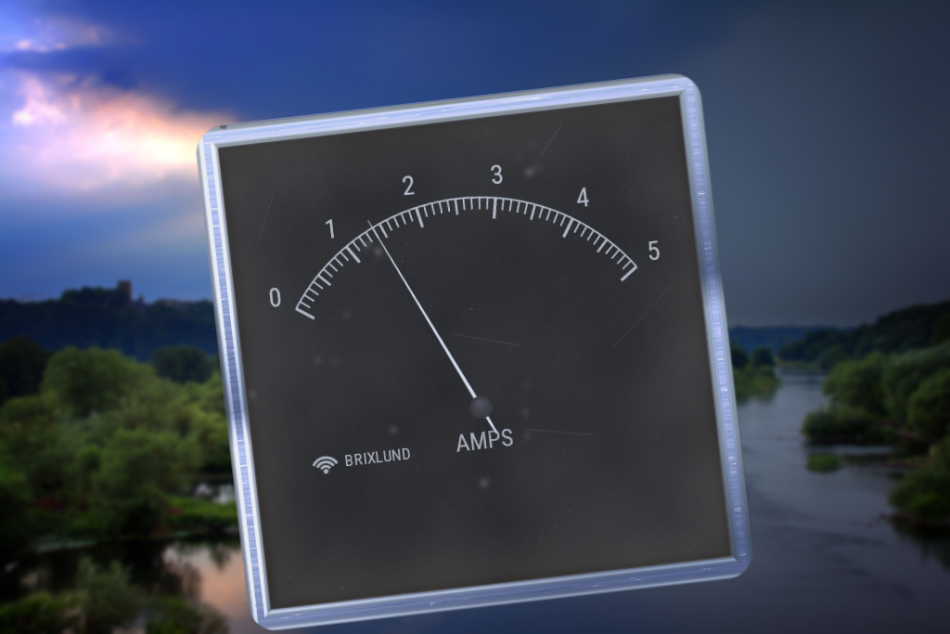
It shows 1.4 A
